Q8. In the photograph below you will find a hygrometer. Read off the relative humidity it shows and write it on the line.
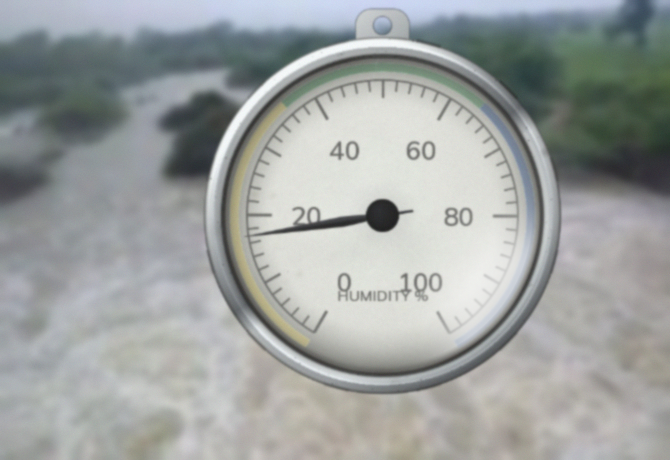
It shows 17 %
